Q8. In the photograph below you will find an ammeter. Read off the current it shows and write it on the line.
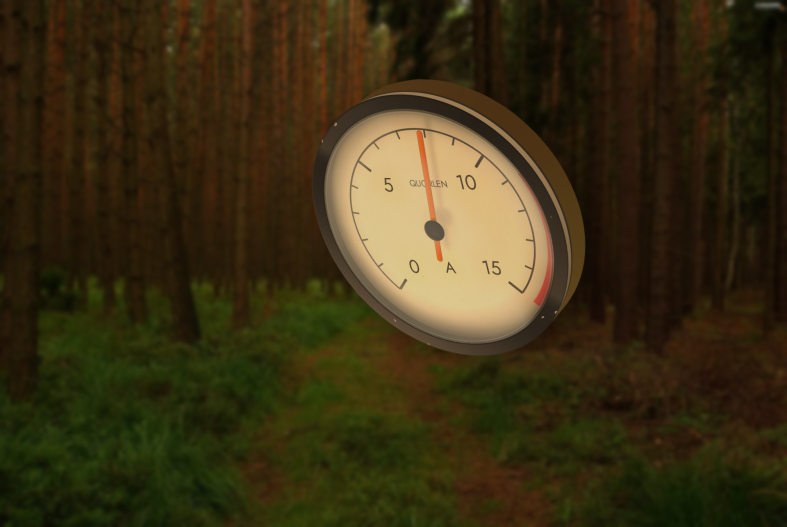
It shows 8 A
